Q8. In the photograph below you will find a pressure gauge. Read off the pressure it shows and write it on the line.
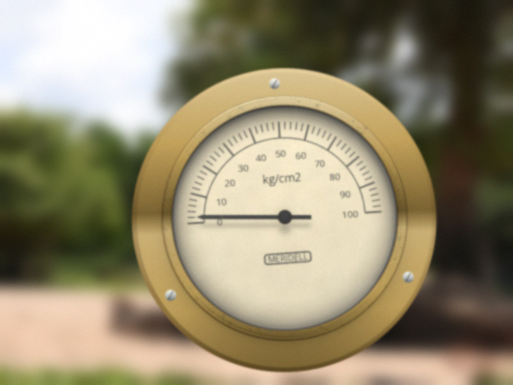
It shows 2 kg/cm²
